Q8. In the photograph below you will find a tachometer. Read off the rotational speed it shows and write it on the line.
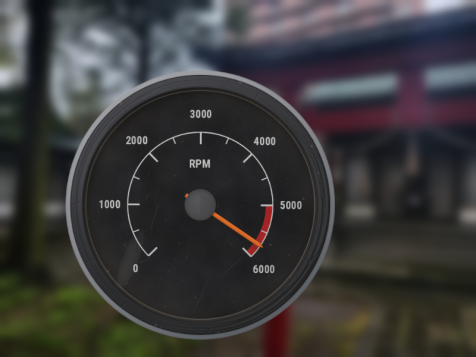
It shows 5750 rpm
